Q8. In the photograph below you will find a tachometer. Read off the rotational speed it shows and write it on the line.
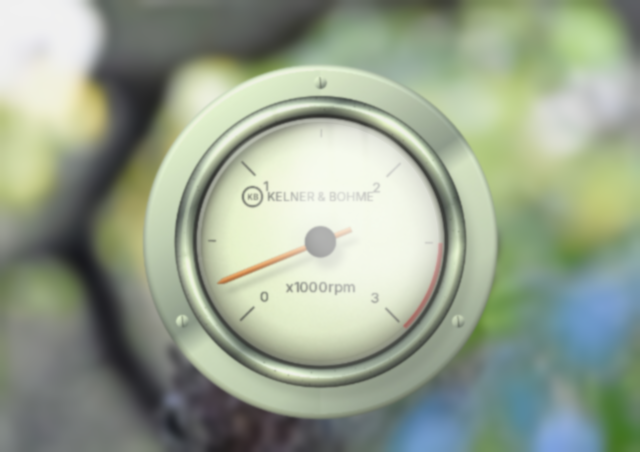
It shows 250 rpm
